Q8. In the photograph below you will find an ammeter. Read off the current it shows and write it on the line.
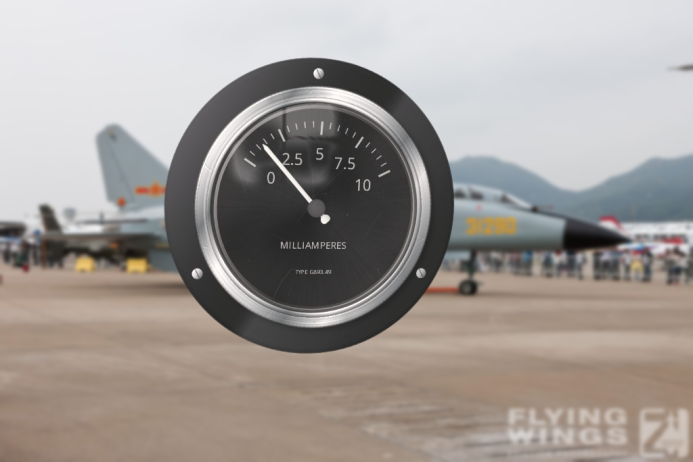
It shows 1.25 mA
